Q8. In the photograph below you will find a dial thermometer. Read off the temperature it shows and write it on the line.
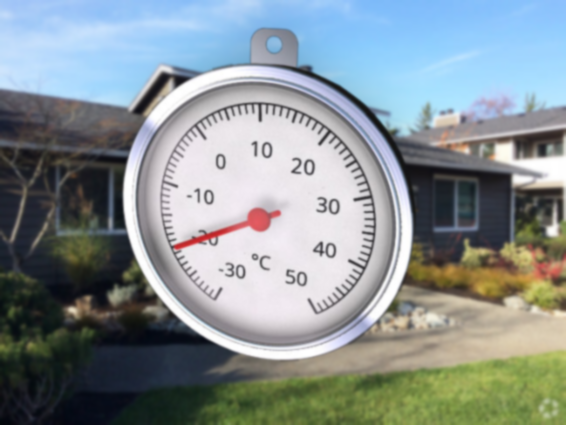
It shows -20 °C
